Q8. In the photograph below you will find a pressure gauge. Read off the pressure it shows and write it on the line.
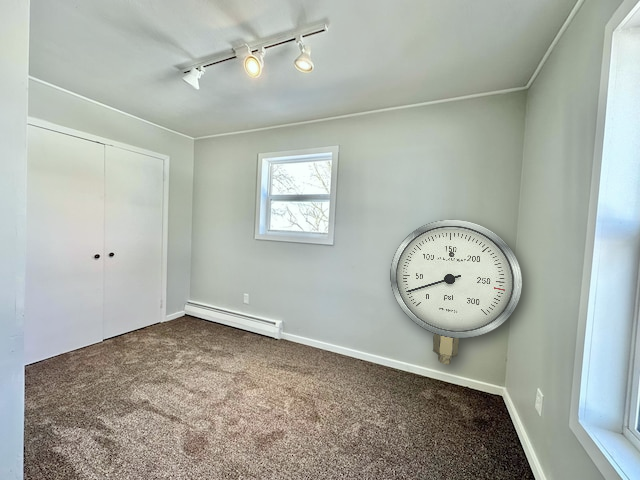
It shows 25 psi
